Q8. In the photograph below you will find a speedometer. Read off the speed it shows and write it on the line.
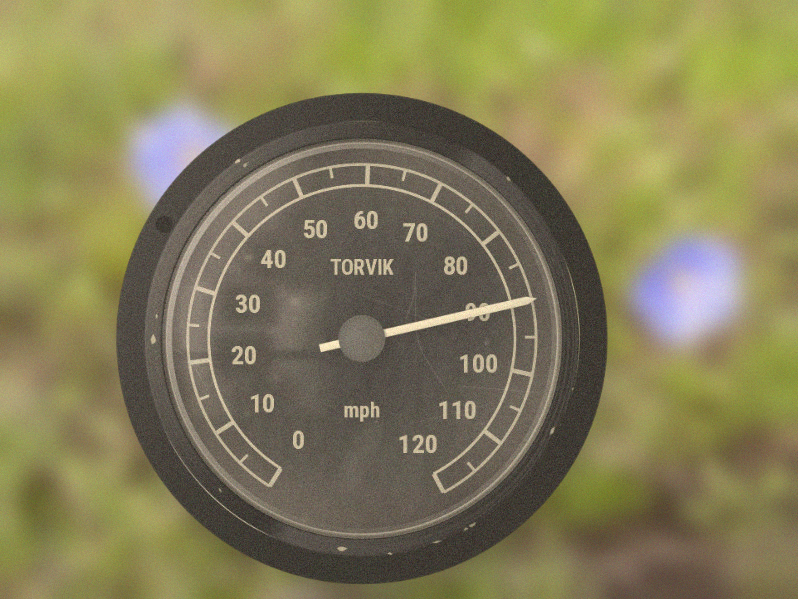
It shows 90 mph
